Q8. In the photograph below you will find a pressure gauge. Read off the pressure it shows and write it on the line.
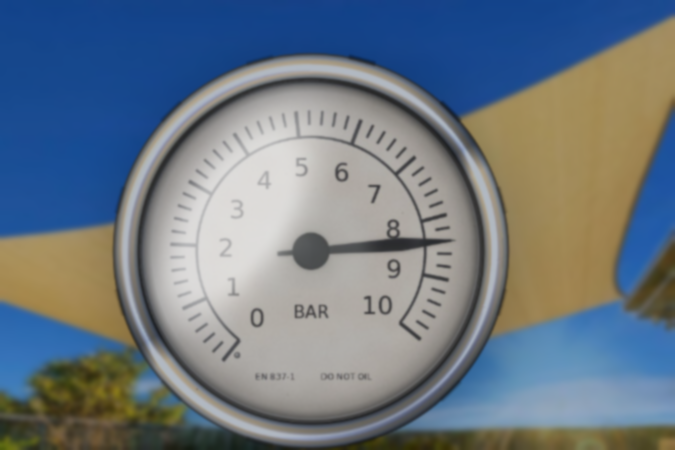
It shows 8.4 bar
